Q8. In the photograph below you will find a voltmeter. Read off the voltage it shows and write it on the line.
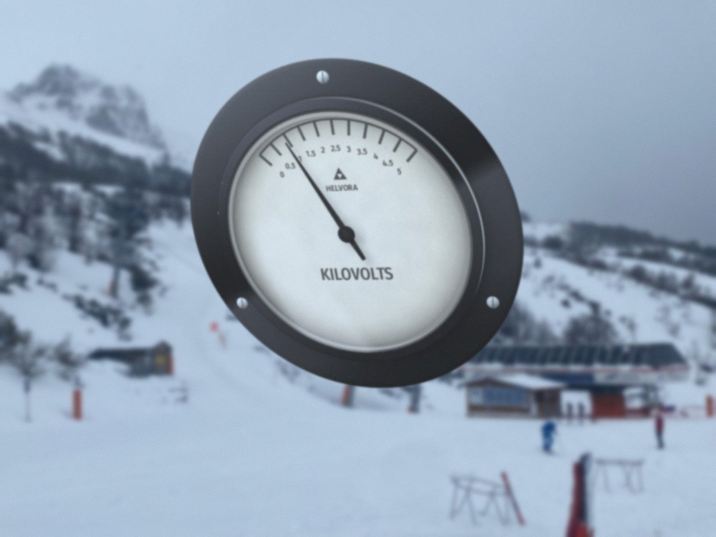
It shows 1 kV
